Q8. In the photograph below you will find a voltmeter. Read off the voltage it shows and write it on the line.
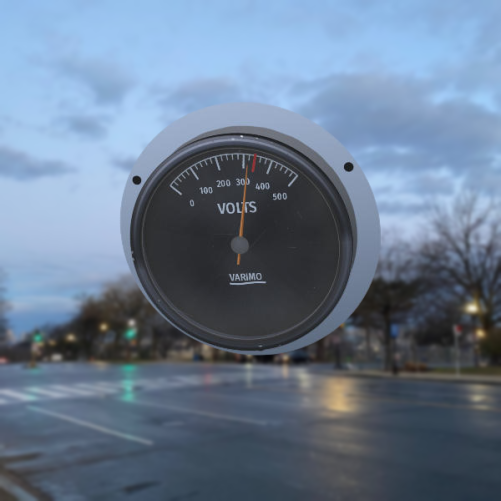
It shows 320 V
